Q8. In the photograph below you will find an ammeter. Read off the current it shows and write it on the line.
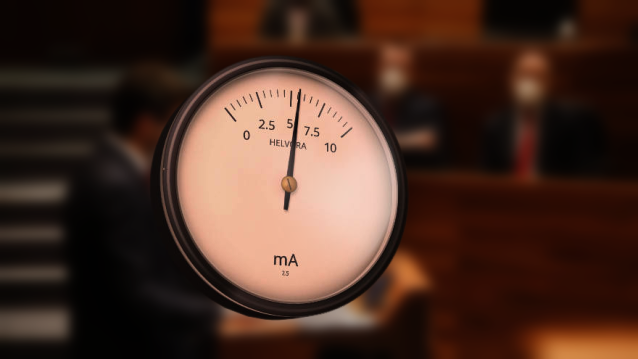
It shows 5.5 mA
